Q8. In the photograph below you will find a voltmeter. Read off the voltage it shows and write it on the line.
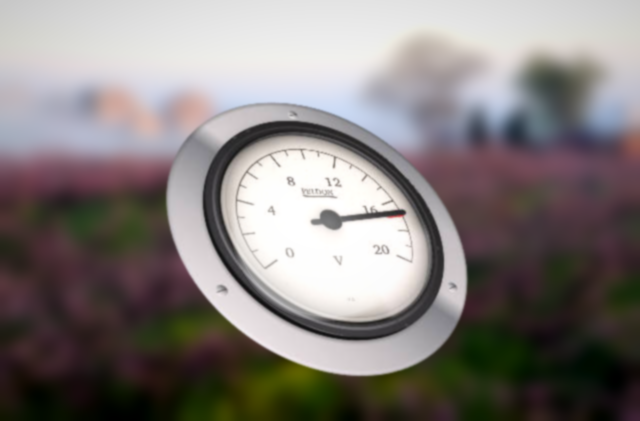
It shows 17 V
